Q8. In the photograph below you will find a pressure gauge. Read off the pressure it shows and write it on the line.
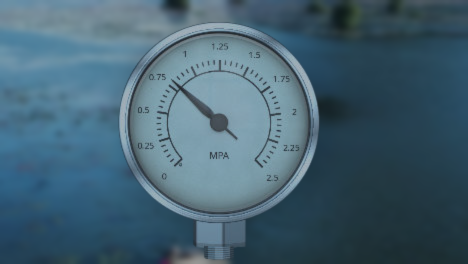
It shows 0.8 MPa
